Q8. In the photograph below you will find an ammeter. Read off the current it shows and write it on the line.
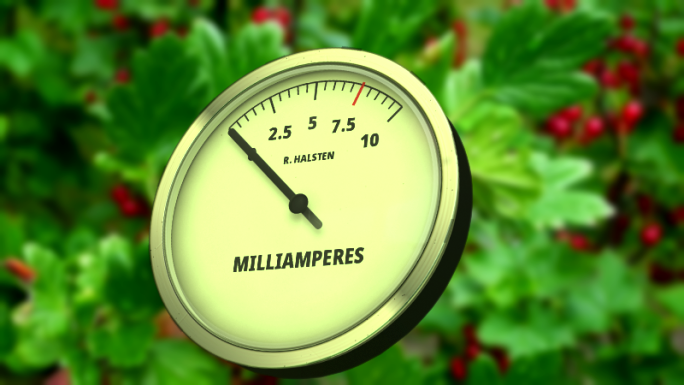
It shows 0 mA
